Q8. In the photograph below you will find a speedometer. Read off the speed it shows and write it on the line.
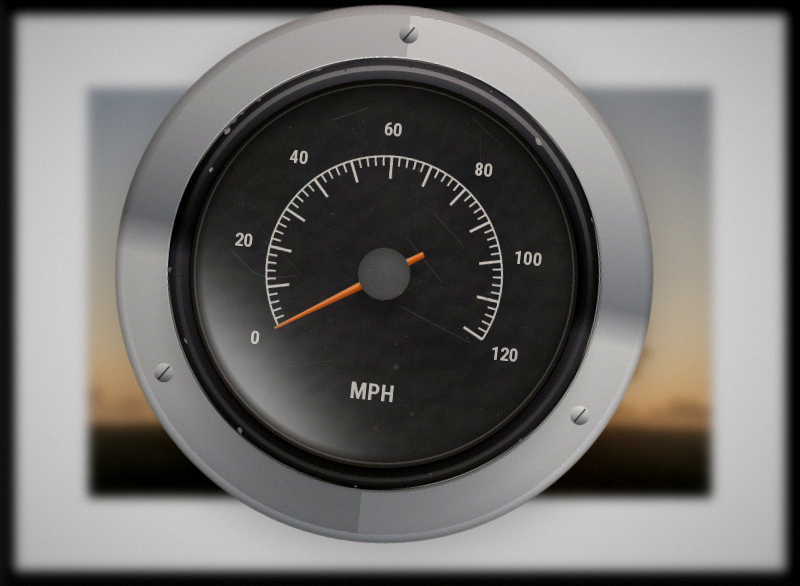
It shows 0 mph
